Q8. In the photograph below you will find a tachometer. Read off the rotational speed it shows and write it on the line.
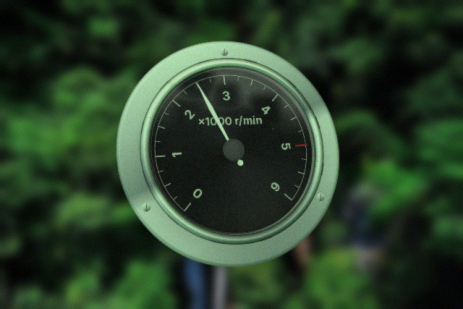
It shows 2500 rpm
